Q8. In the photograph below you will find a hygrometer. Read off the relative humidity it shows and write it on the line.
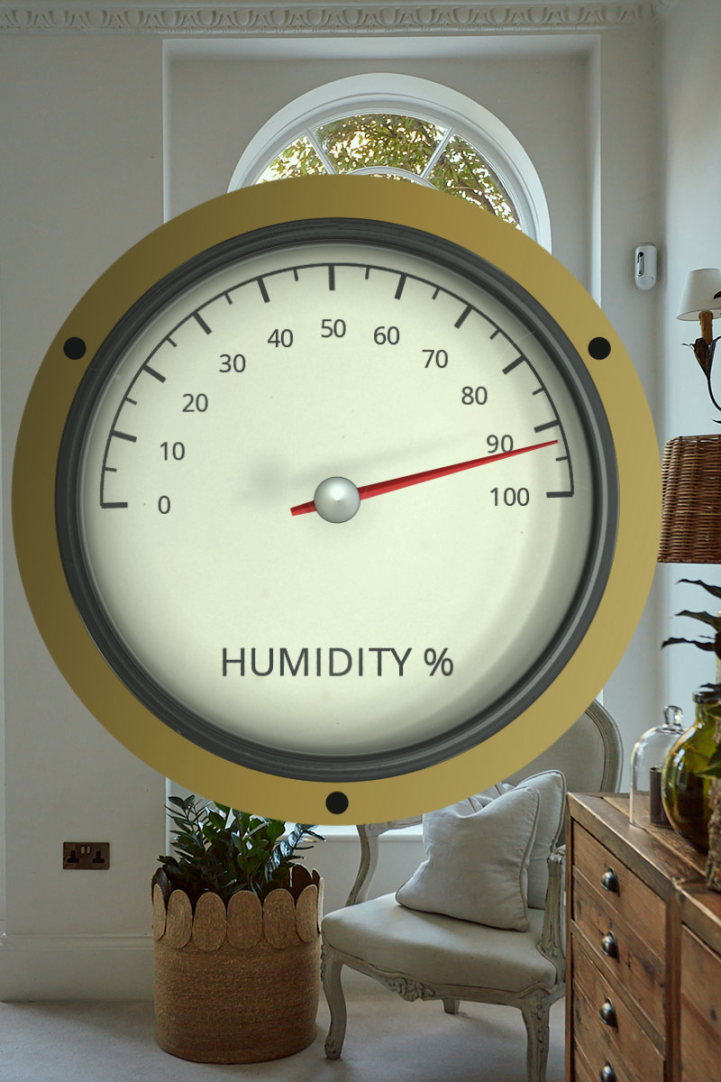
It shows 92.5 %
